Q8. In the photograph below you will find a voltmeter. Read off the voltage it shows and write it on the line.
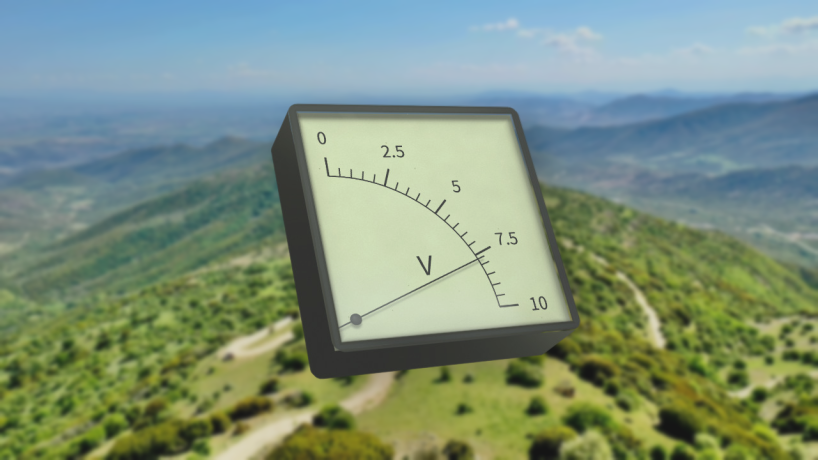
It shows 7.75 V
